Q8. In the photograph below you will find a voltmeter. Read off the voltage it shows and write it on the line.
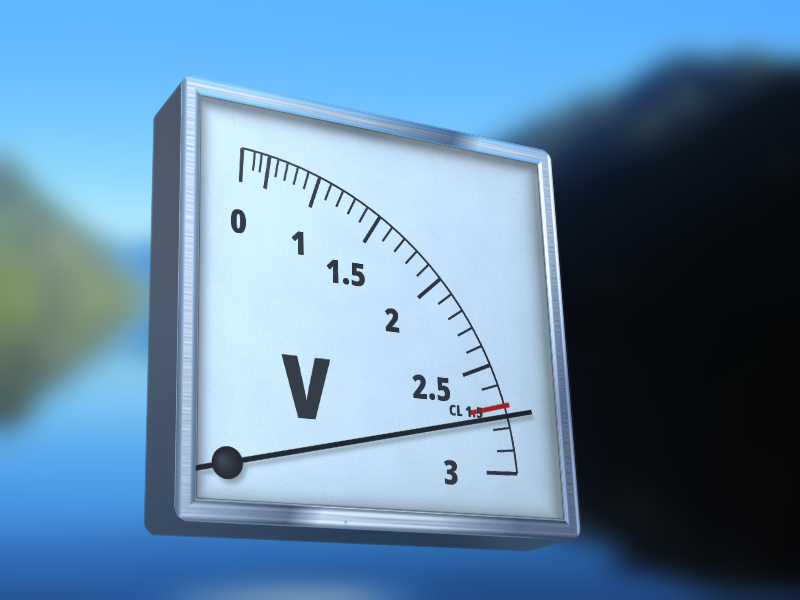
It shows 2.75 V
